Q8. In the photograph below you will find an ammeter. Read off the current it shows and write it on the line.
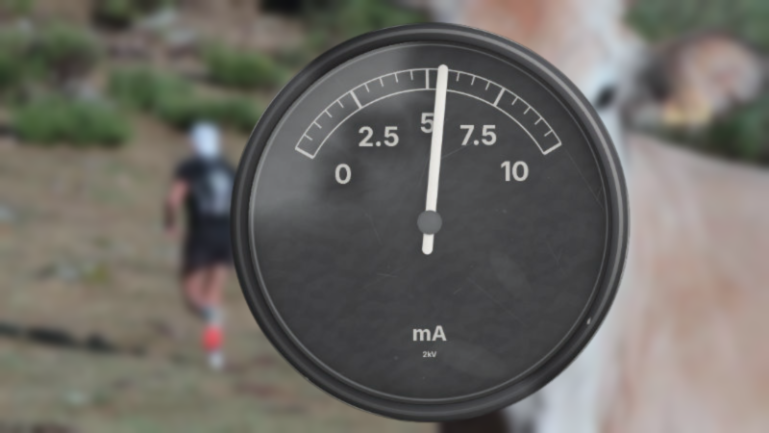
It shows 5.5 mA
